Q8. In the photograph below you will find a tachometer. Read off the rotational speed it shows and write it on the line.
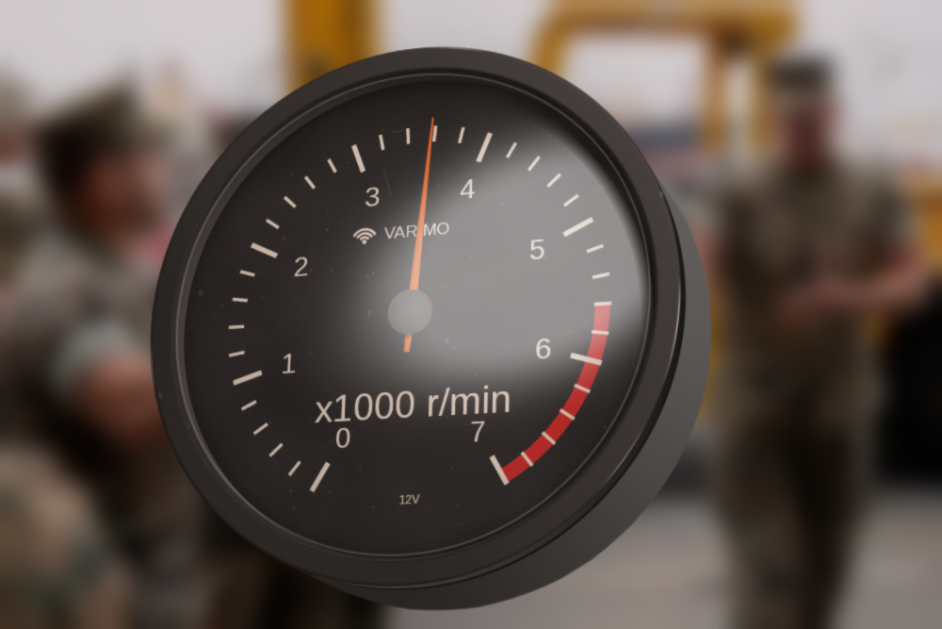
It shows 3600 rpm
